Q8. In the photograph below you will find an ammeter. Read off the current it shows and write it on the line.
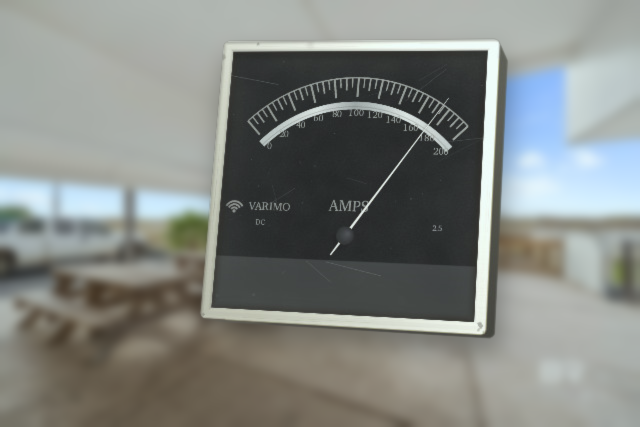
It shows 175 A
